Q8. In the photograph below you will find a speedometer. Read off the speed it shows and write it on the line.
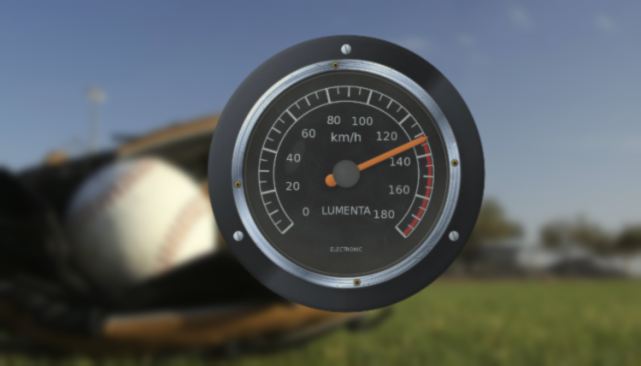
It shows 132.5 km/h
